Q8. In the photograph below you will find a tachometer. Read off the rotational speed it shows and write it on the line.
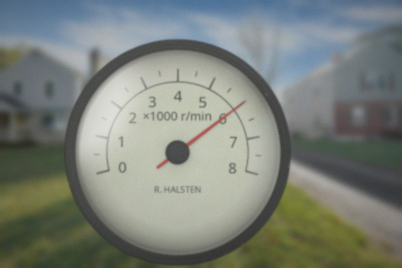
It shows 6000 rpm
